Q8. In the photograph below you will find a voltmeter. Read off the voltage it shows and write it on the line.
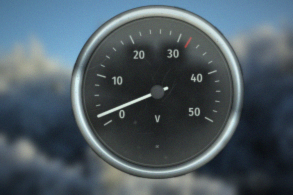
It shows 2 V
